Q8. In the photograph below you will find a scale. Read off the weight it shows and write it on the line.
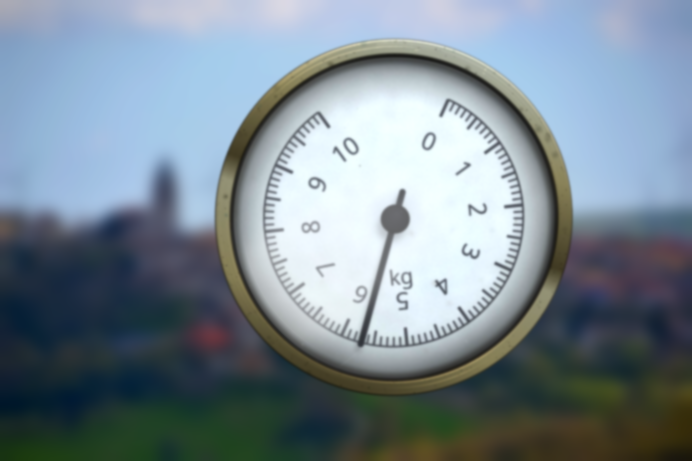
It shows 5.7 kg
